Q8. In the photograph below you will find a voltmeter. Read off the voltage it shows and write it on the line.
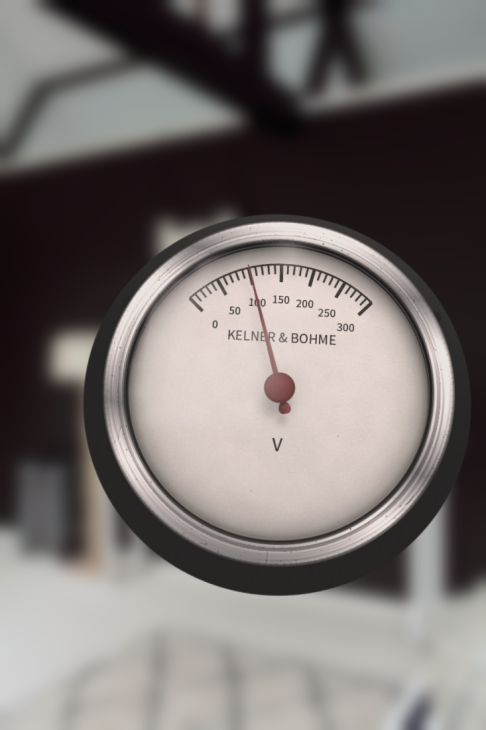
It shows 100 V
